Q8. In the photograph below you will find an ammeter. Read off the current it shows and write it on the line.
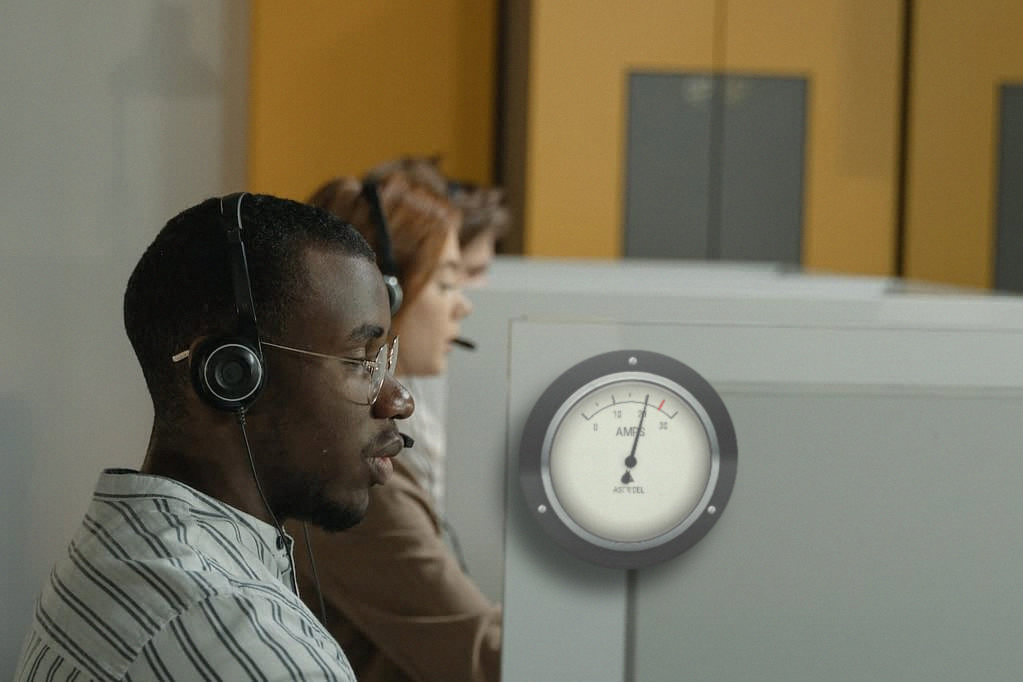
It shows 20 A
